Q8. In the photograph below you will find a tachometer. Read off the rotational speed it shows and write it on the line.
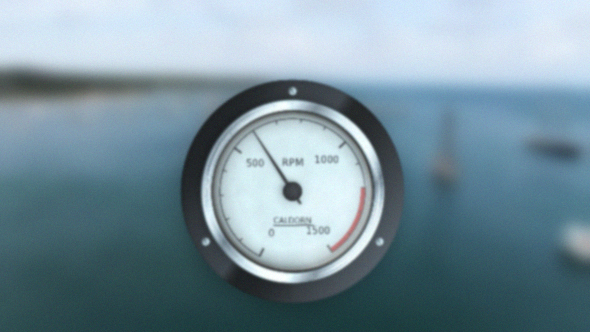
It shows 600 rpm
